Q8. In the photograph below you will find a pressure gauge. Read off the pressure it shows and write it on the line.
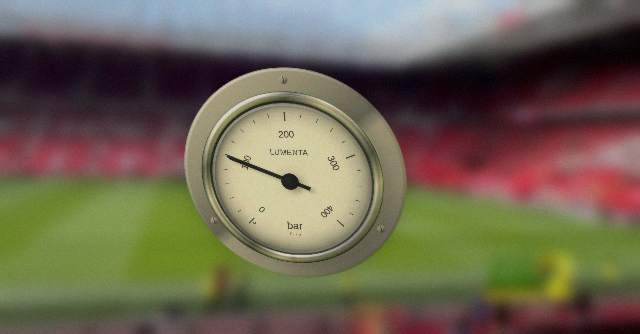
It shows 100 bar
